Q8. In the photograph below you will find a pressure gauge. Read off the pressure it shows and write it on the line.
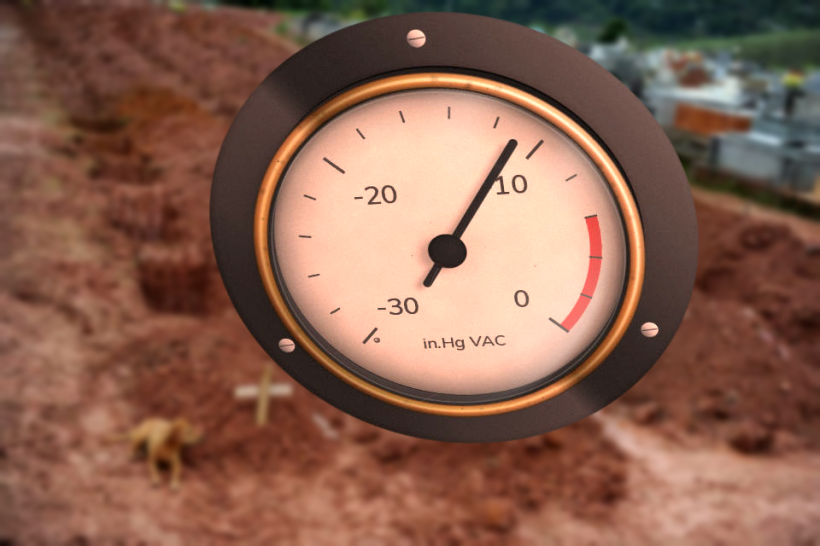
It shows -11 inHg
